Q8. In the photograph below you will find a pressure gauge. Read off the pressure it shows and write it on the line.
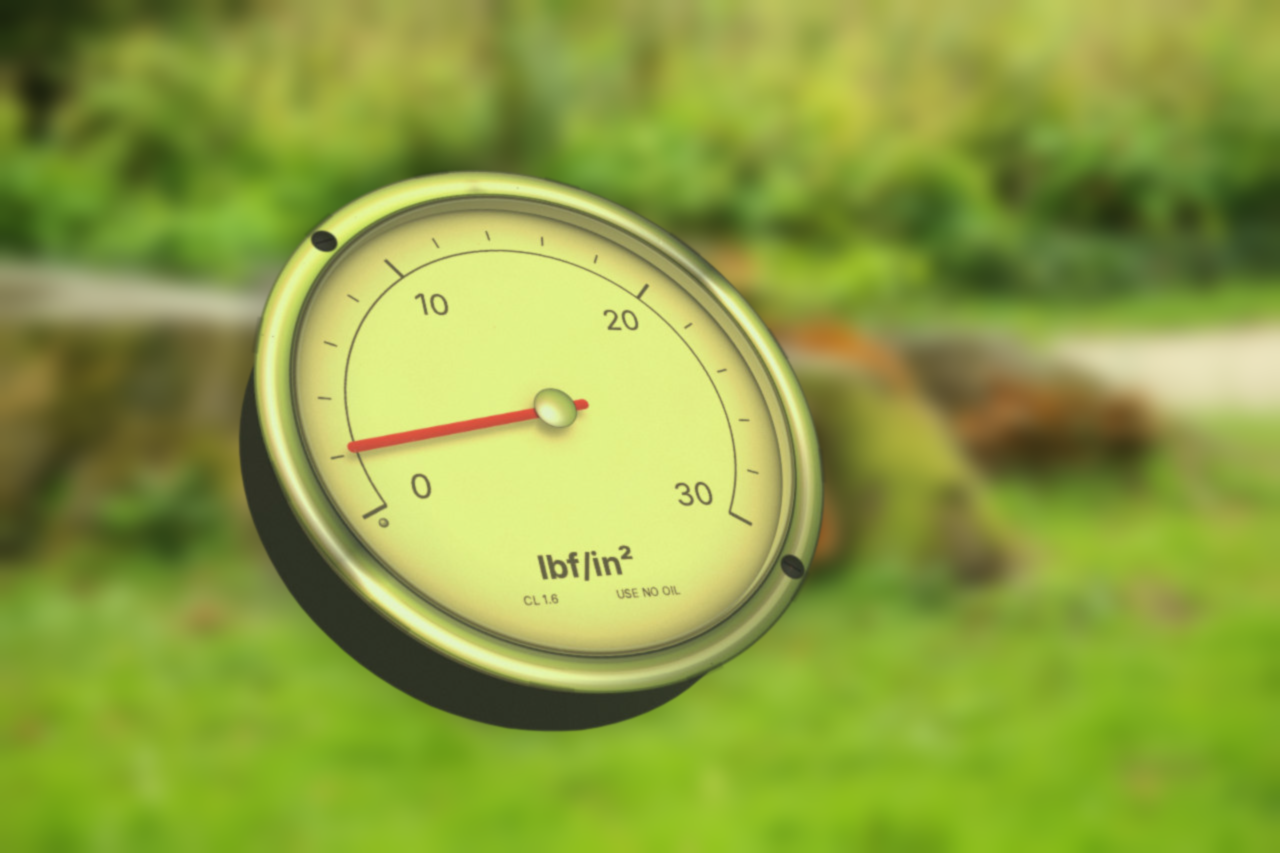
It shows 2 psi
